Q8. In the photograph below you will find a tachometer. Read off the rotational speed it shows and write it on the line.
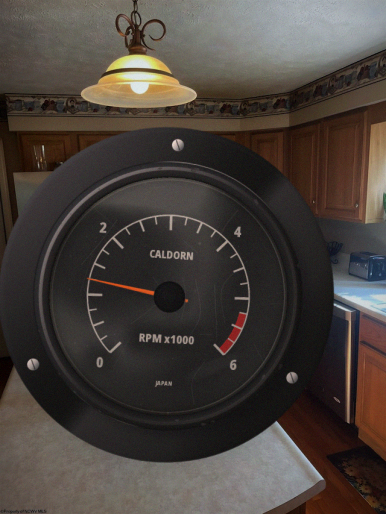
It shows 1250 rpm
